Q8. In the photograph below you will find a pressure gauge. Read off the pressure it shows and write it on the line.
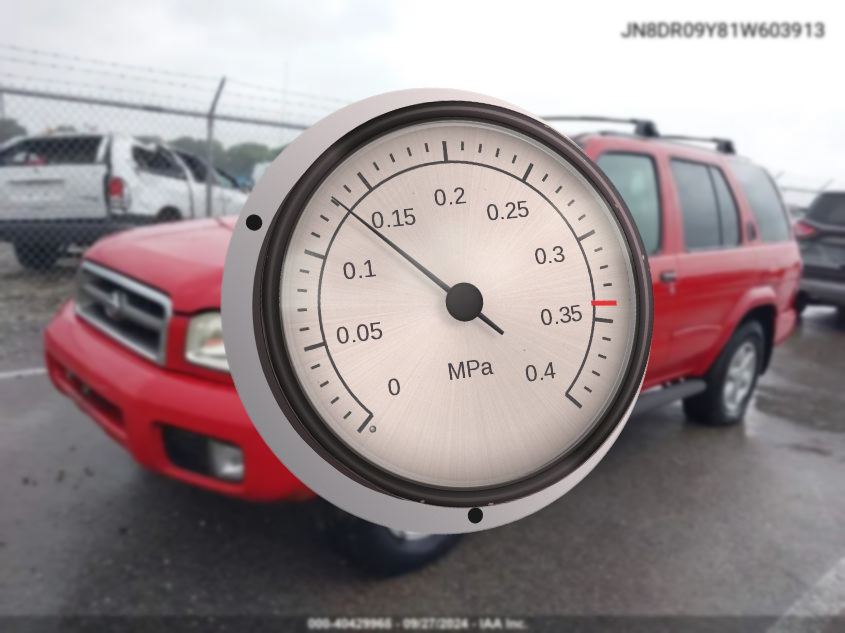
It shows 0.13 MPa
